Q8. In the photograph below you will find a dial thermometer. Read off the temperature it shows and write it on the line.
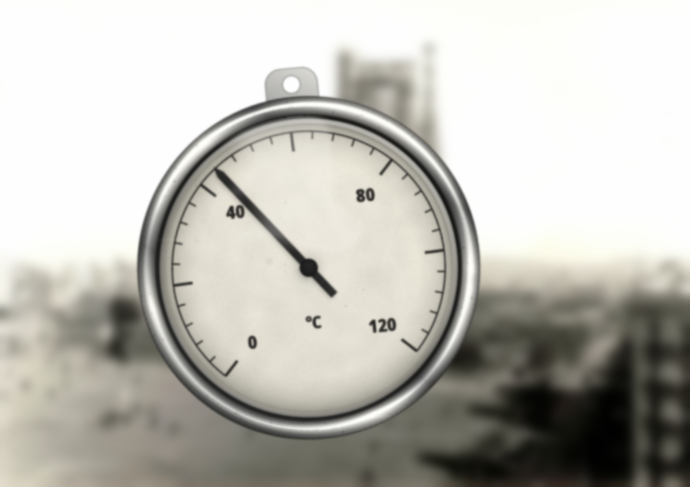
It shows 44 °C
